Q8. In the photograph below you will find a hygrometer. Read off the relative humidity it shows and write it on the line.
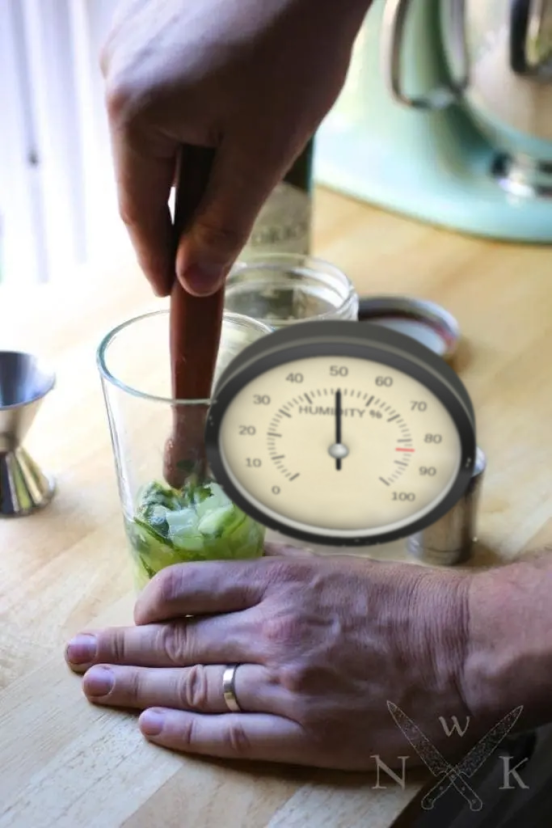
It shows 50 %
